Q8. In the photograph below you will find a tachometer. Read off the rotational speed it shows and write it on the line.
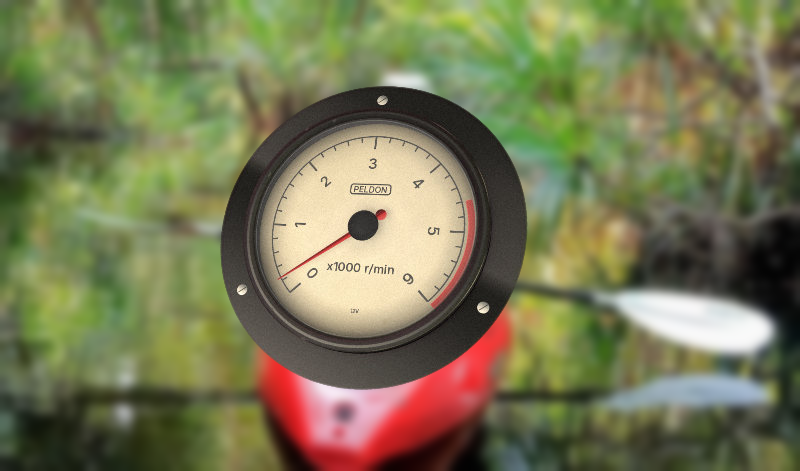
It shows 200 rpm
